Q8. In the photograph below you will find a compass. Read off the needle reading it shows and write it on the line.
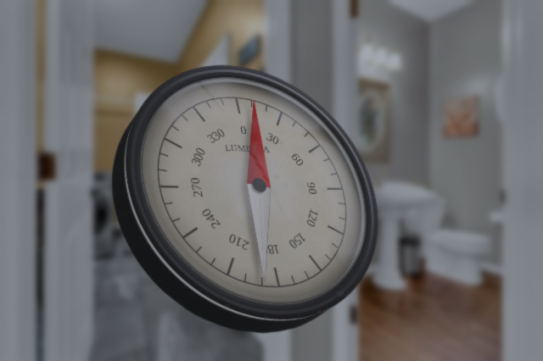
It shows 10 °
